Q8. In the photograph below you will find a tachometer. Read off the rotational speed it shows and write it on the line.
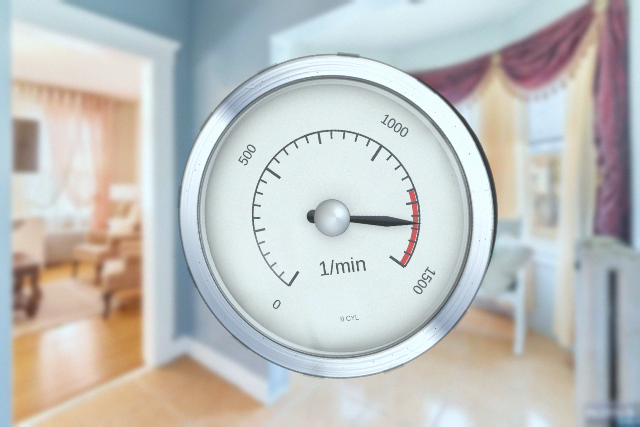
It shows 1325 rpm
